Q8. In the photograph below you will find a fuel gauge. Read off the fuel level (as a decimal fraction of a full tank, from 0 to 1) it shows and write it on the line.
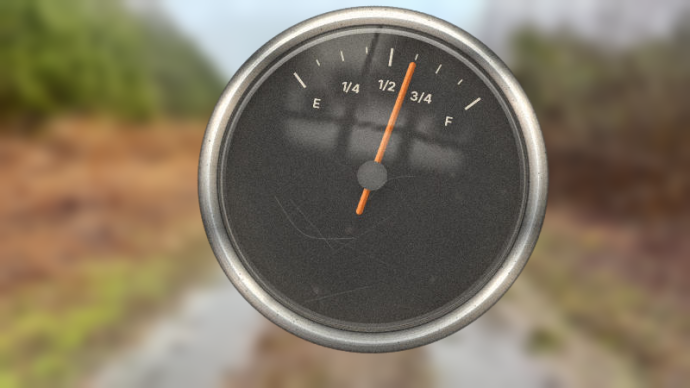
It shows 0.625
